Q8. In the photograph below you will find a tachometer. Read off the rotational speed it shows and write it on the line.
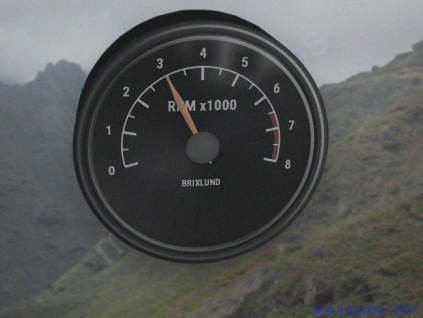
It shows 3000 rpm
